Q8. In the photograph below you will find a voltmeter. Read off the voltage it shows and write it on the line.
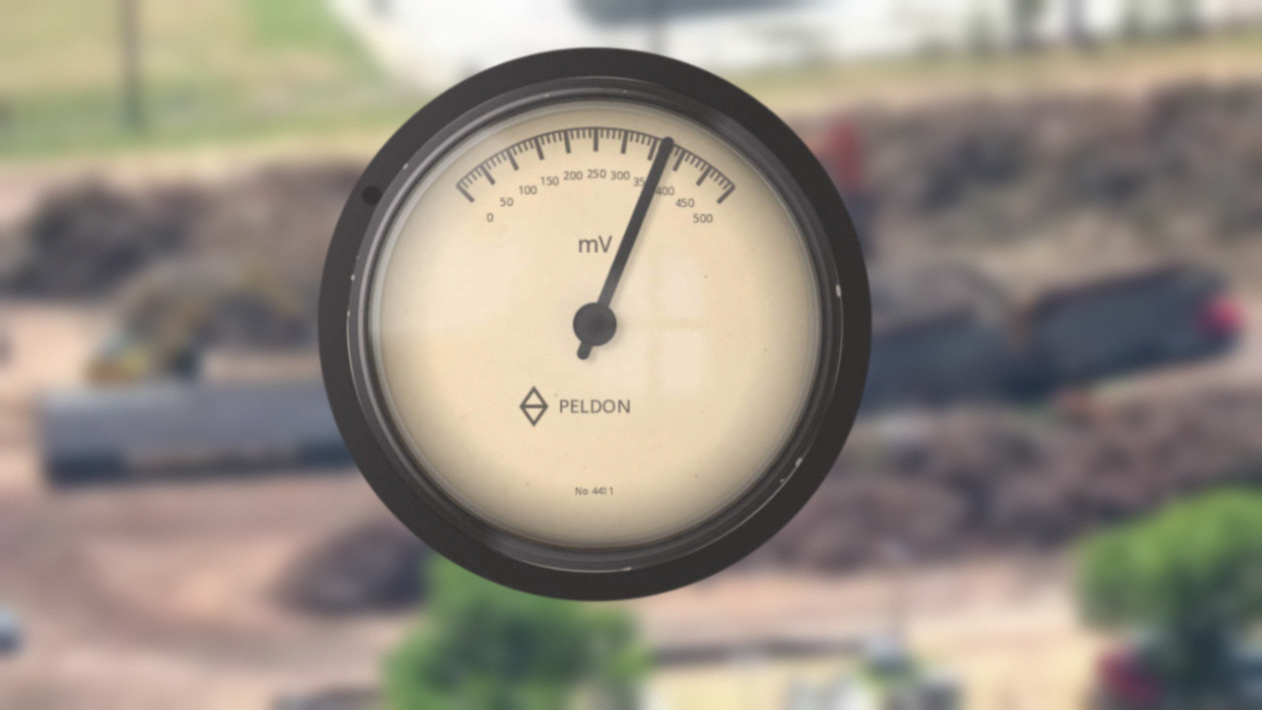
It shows 370 mV
